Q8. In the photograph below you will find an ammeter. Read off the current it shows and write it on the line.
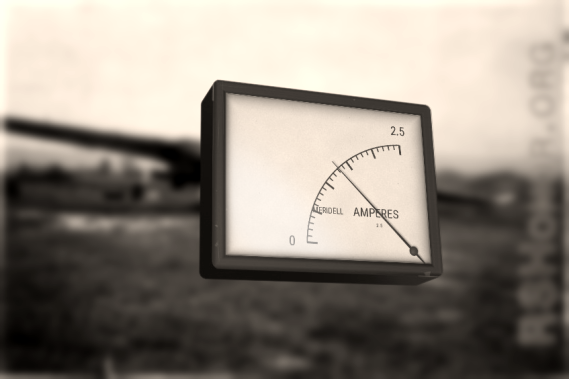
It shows 1.3 A
